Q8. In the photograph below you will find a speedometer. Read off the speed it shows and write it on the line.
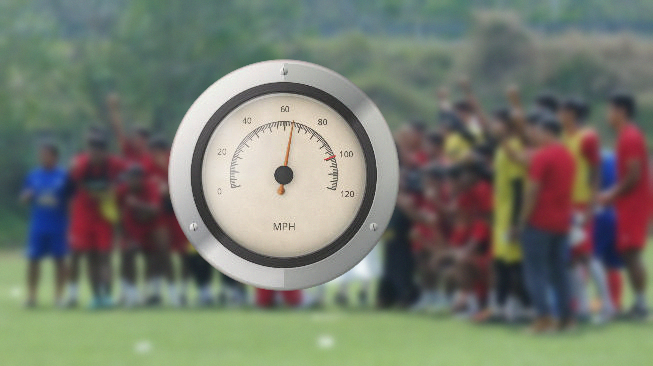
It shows 65 mph
